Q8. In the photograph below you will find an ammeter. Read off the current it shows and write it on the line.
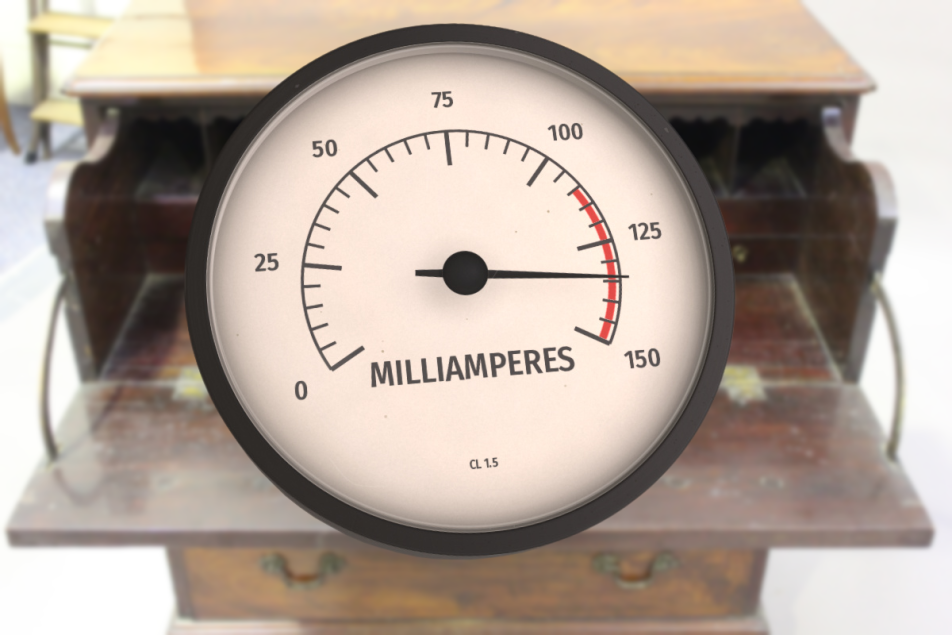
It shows 135 mA
